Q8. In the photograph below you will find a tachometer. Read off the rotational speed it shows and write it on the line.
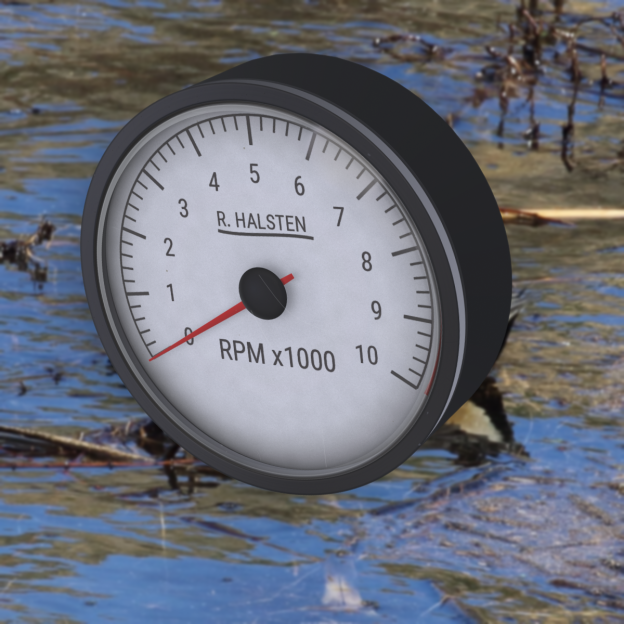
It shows 0 rpm
